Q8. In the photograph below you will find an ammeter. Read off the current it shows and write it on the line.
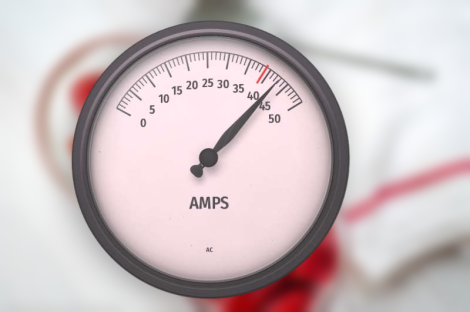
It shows 43 A
